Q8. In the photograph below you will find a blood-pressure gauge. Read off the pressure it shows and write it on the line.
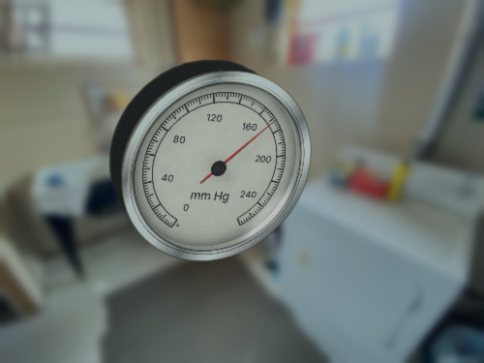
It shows 170 mmHg
